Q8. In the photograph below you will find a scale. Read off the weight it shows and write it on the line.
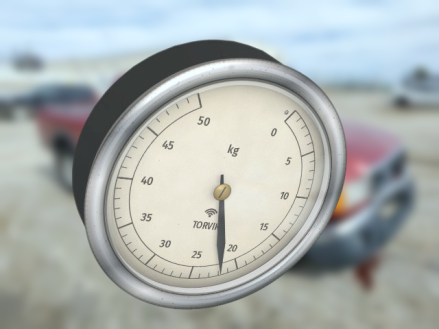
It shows 22 kg
